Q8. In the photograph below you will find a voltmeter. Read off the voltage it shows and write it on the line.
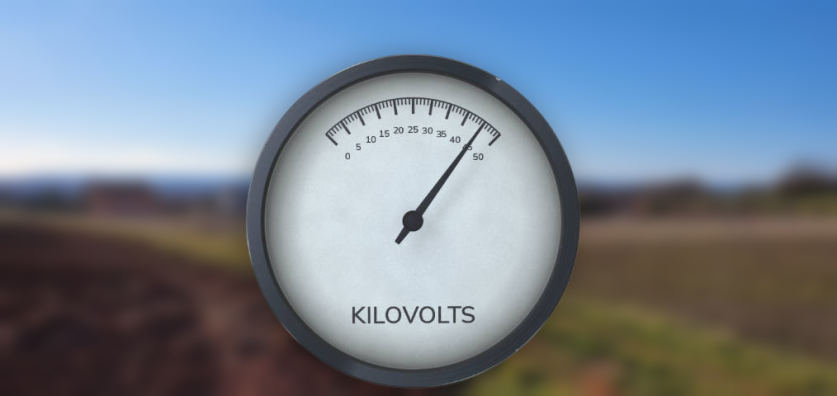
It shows 45 kV
